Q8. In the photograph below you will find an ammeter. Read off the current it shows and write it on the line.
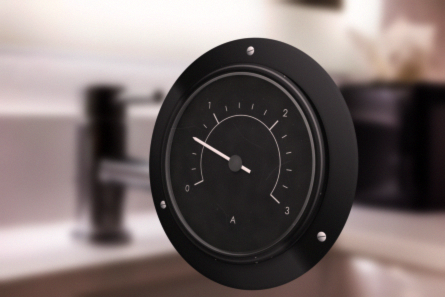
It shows 0.6 A
